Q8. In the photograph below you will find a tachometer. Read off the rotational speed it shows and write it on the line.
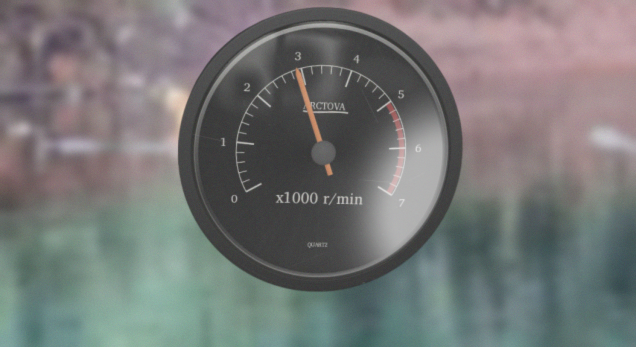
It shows 2900 rpm
